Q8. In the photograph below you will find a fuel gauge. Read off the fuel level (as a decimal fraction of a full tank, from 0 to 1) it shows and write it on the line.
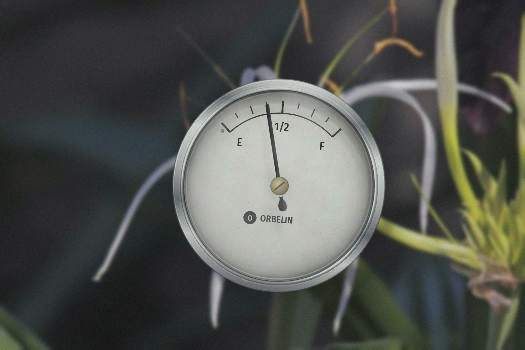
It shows 0.375
